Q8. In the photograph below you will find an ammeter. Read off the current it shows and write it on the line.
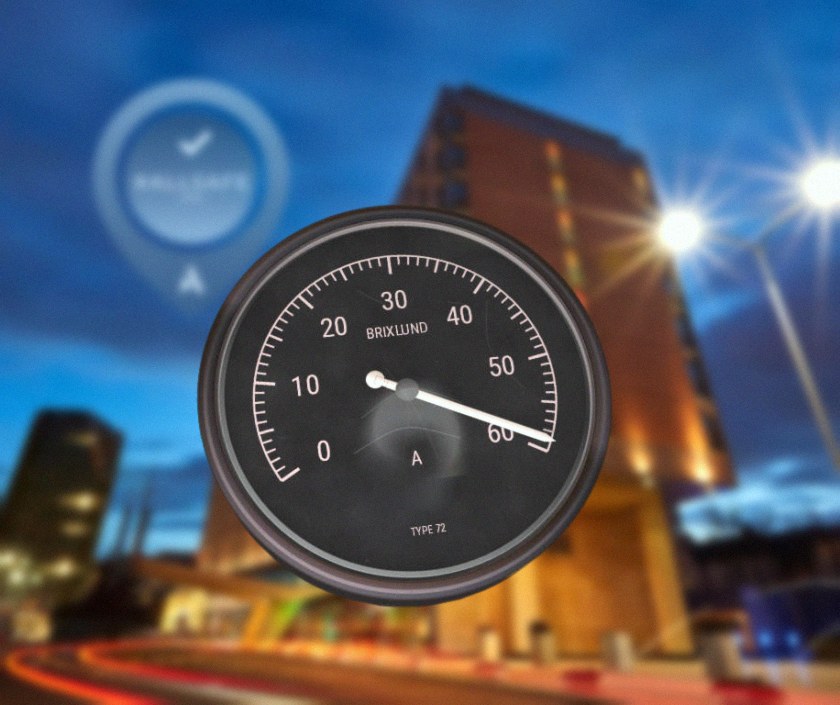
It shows 59 A
